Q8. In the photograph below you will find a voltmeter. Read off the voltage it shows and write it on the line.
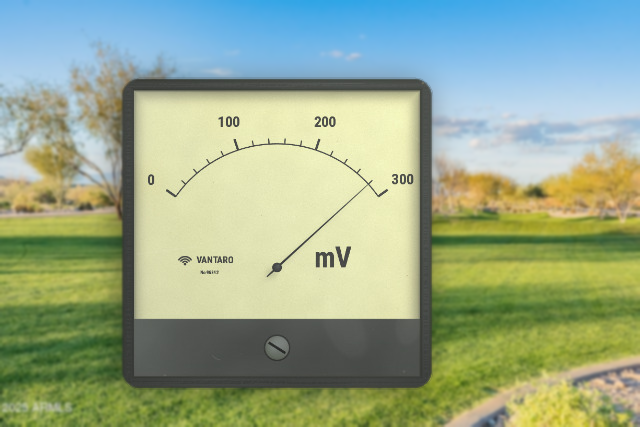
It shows 280 mV
